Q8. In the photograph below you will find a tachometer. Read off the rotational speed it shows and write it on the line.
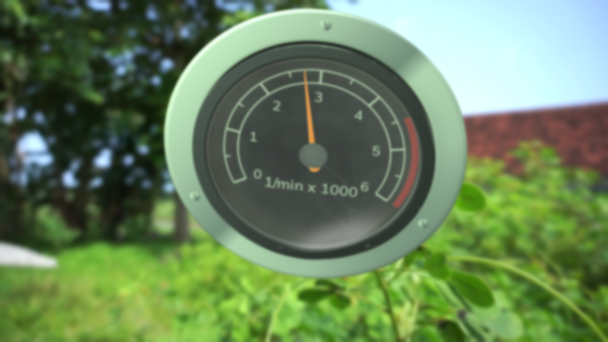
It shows 2750 rpm
